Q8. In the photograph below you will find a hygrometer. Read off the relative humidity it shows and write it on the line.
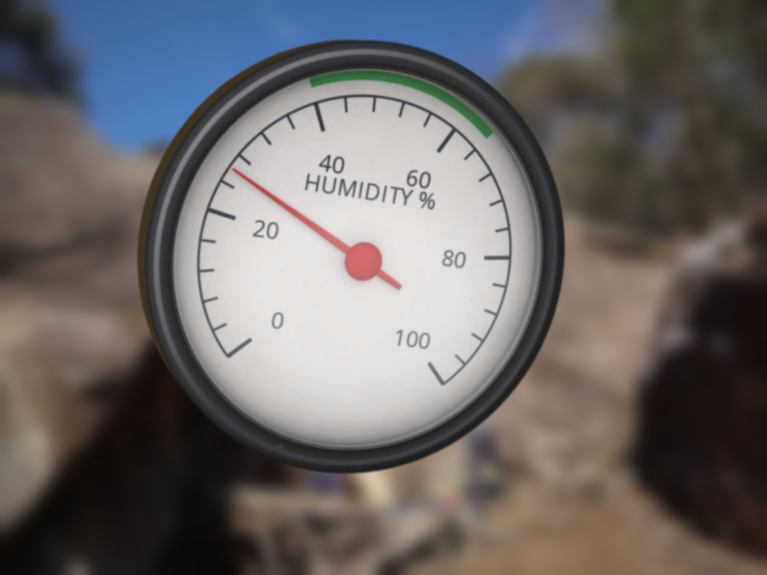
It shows 26 %
